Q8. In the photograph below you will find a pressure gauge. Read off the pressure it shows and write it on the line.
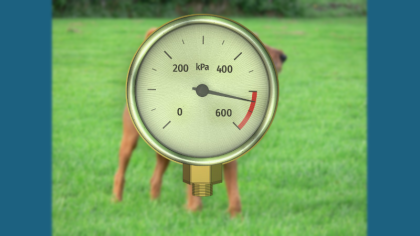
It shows 525 kPa
